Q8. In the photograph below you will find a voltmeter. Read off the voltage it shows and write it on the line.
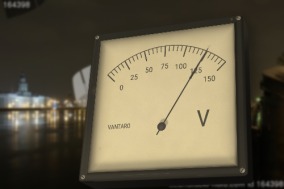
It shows 125 V
